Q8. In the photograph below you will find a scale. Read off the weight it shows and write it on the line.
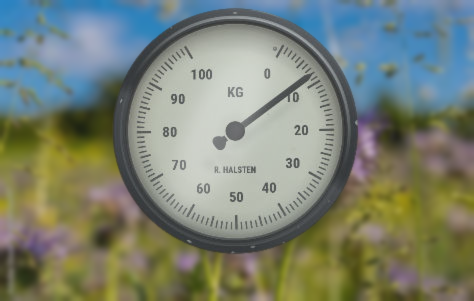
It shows 8 kg
